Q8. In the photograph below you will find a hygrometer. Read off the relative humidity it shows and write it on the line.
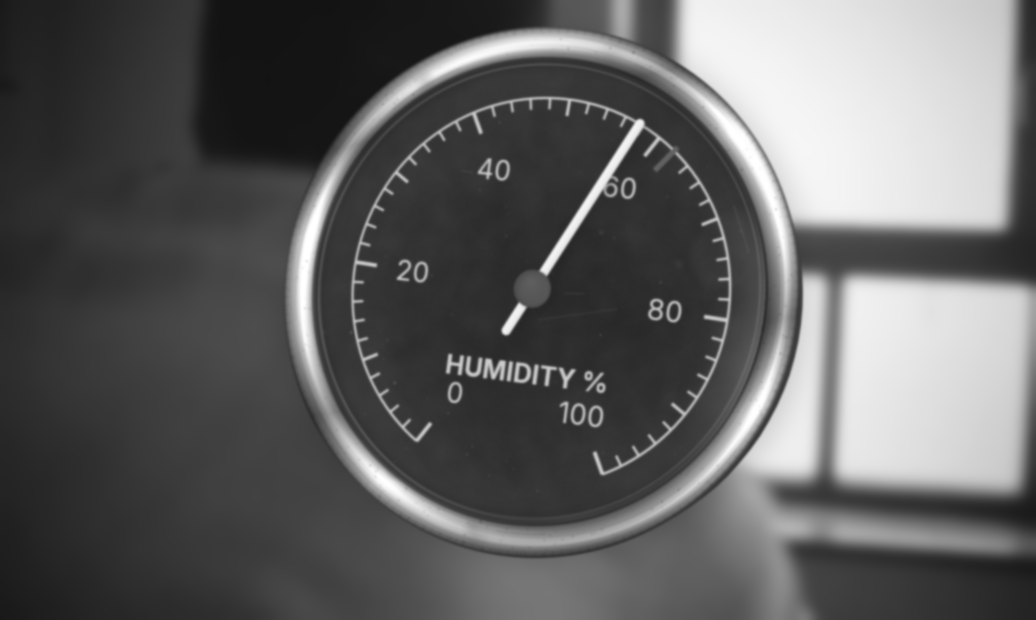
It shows 58 %
